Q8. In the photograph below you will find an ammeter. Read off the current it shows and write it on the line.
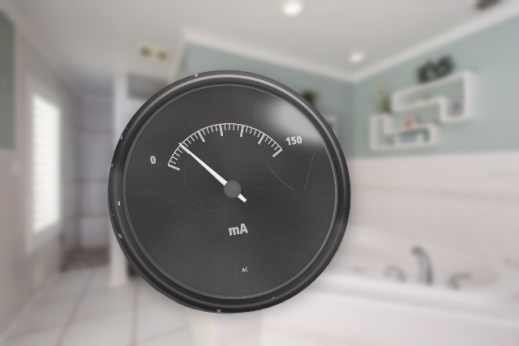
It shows 25 mA
